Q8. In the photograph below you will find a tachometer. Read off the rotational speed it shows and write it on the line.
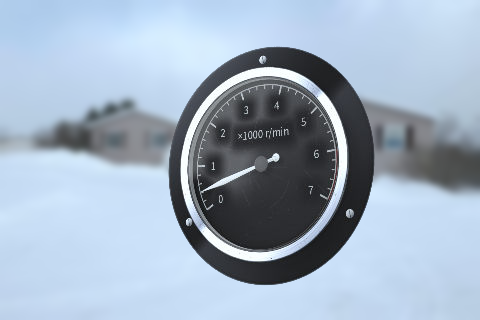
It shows 400 rpm
